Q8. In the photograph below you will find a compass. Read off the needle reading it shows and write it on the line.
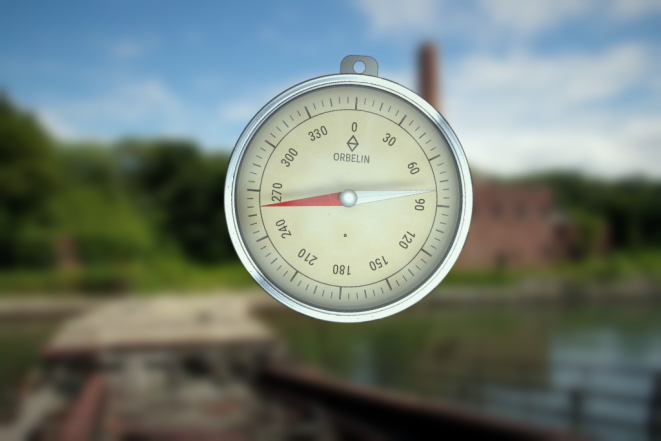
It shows 260 °
